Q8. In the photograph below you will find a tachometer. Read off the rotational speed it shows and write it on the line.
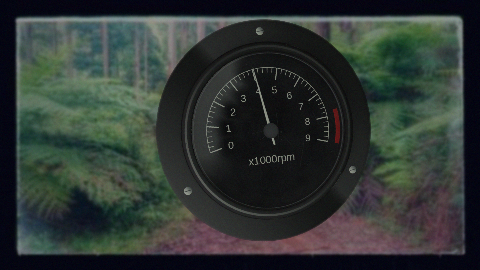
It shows 4000 rpm
